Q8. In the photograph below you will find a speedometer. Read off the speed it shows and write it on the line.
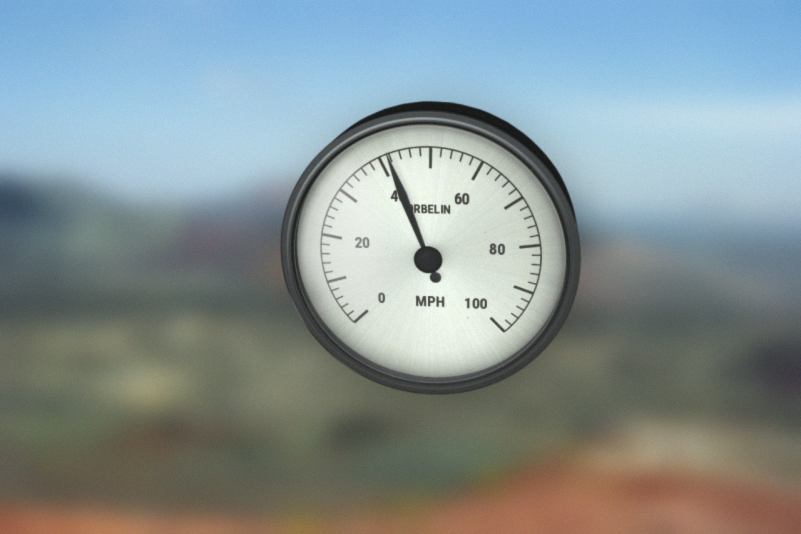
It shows 42 mph
